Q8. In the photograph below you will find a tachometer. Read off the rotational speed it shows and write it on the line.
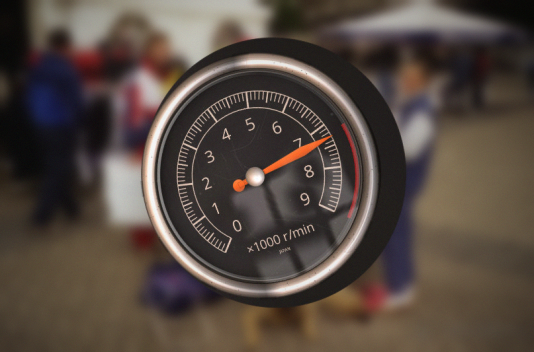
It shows 7300 rpm
